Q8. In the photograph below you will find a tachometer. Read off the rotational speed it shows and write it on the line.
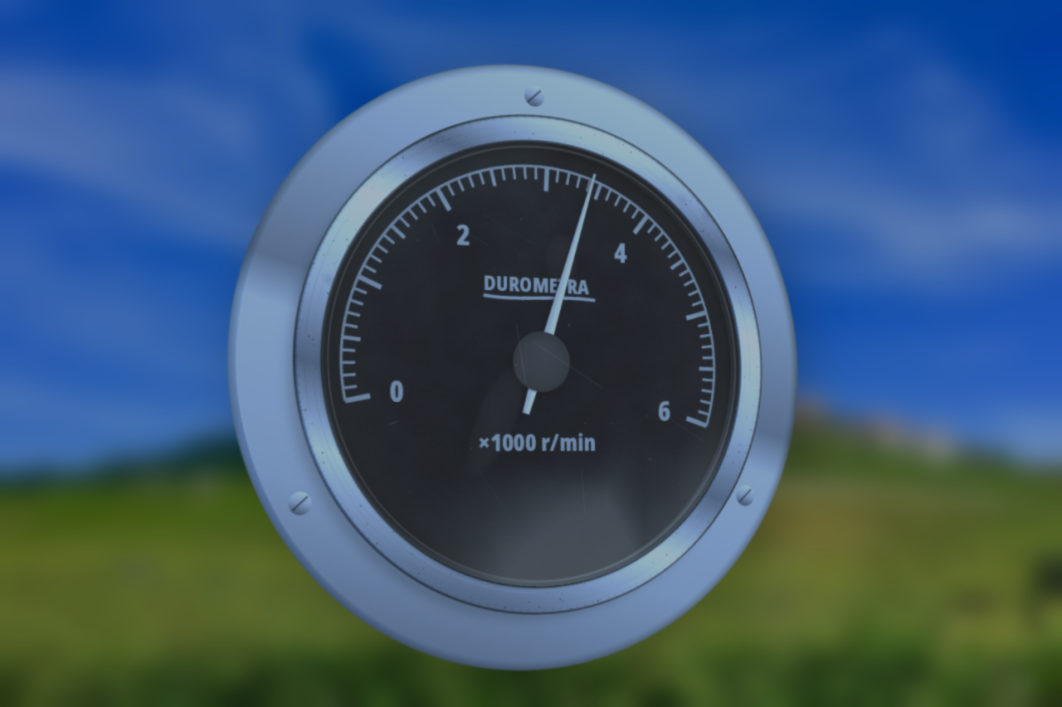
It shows 3400 rpm
